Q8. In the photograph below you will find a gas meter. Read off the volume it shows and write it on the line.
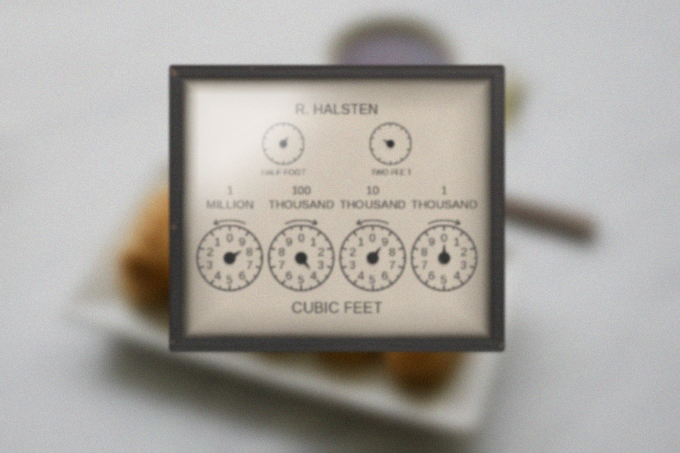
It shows 839000 ft³
